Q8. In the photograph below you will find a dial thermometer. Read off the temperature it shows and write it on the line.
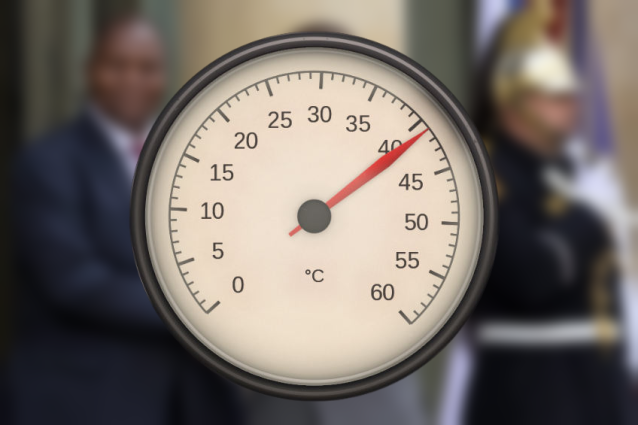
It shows 41 °C
